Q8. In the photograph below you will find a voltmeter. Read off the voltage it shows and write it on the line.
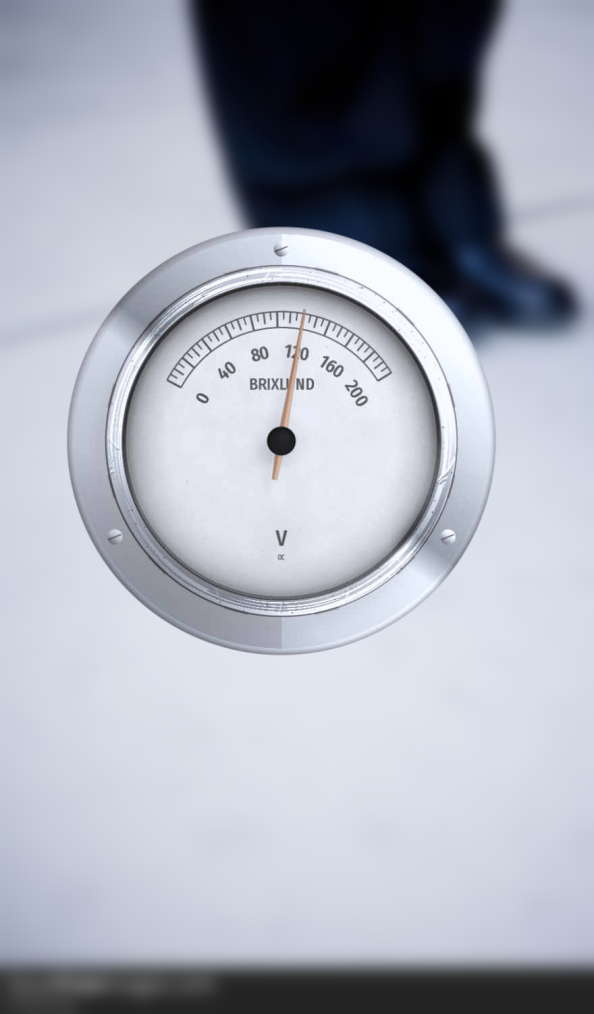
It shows 120 V
